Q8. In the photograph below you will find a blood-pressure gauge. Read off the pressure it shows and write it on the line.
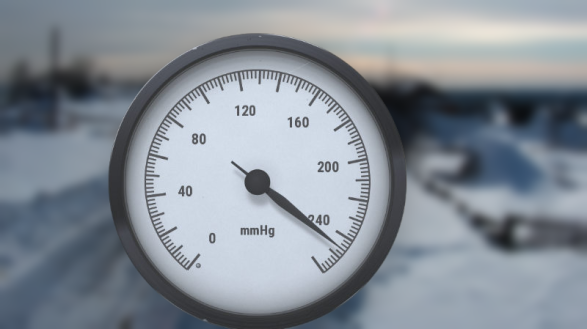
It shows 246 mmHg
